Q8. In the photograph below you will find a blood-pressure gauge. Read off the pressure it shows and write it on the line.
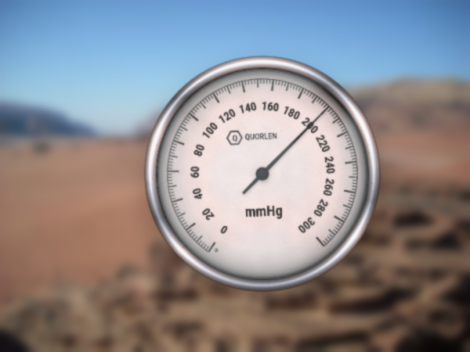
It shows 200 mmHg
